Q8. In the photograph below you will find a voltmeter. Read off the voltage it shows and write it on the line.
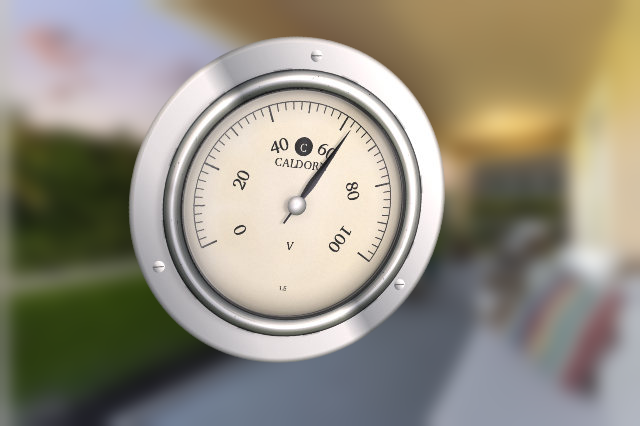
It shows 62 V
